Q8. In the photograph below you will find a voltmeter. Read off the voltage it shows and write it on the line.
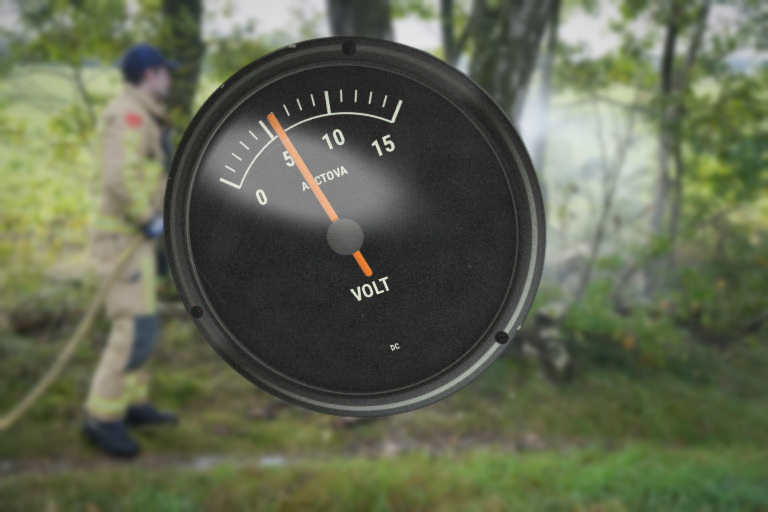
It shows 6 V
